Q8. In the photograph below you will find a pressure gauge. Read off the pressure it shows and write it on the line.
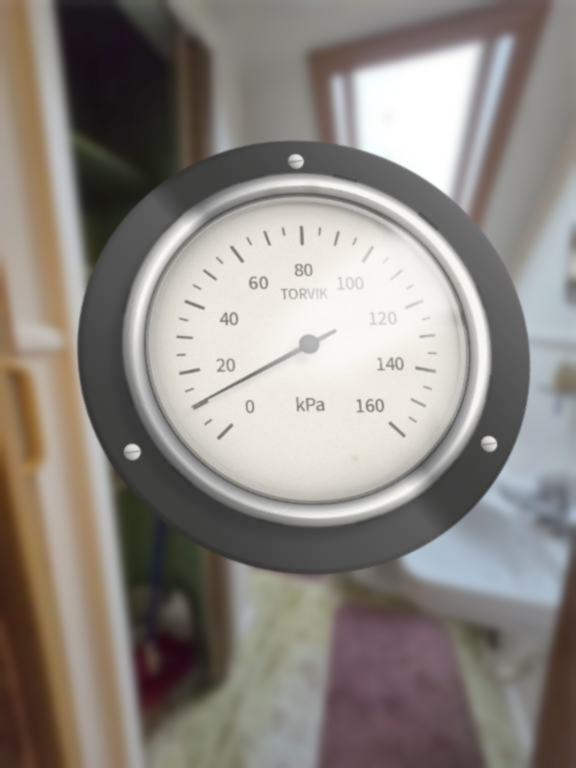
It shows 10 kPa
